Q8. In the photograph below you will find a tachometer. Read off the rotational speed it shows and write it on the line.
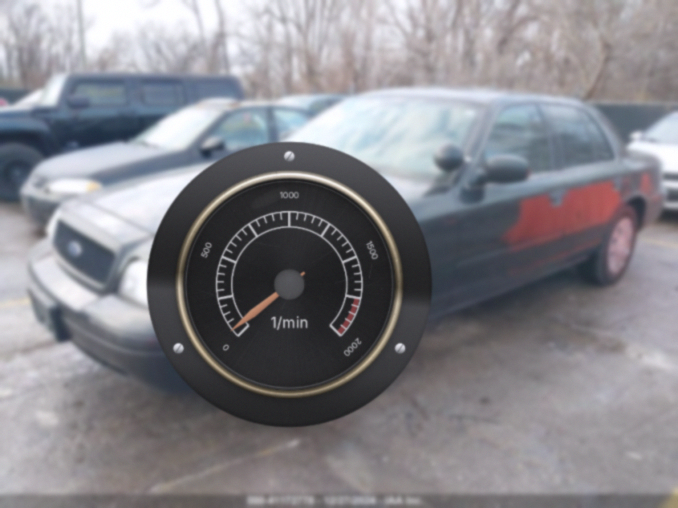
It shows 50 rpm
